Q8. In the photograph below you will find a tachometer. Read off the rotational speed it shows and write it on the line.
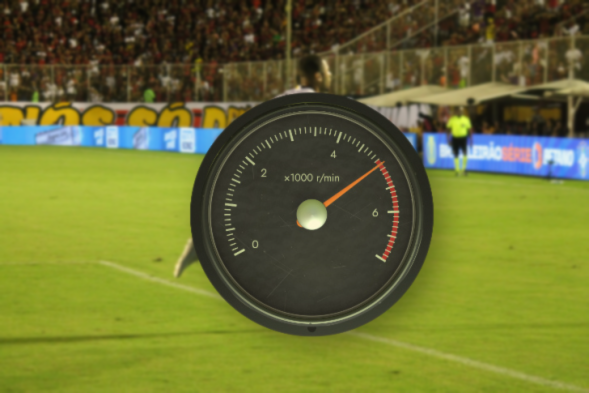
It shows 5000 rpm
